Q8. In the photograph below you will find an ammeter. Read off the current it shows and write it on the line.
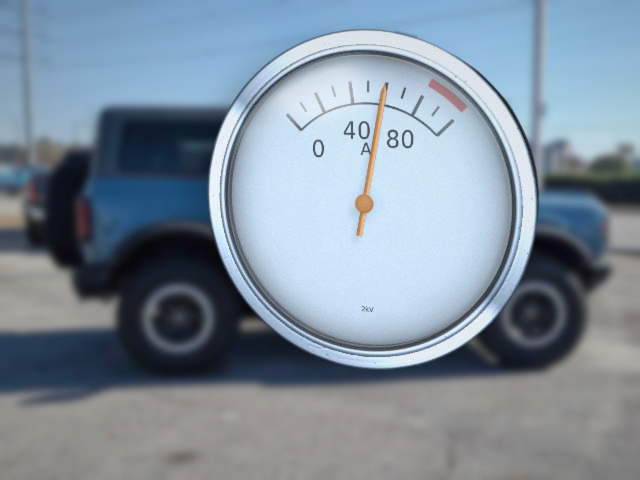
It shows 60 A
